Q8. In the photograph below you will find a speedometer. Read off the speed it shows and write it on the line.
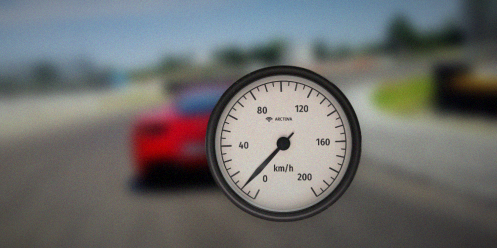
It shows 10 km/h
